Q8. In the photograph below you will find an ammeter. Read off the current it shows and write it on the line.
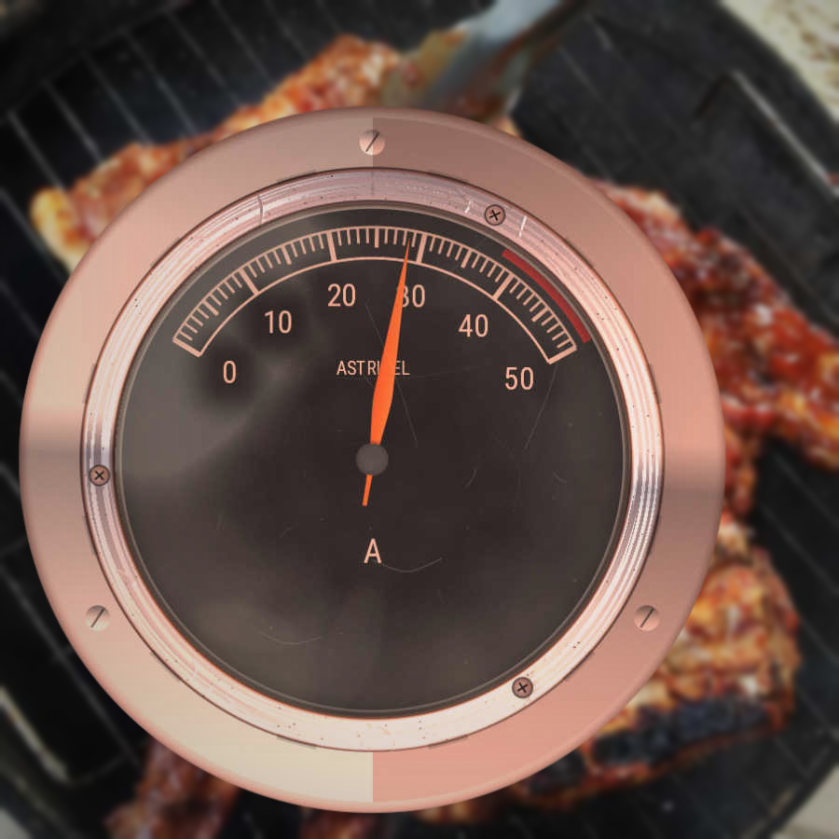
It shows 28.5 A
